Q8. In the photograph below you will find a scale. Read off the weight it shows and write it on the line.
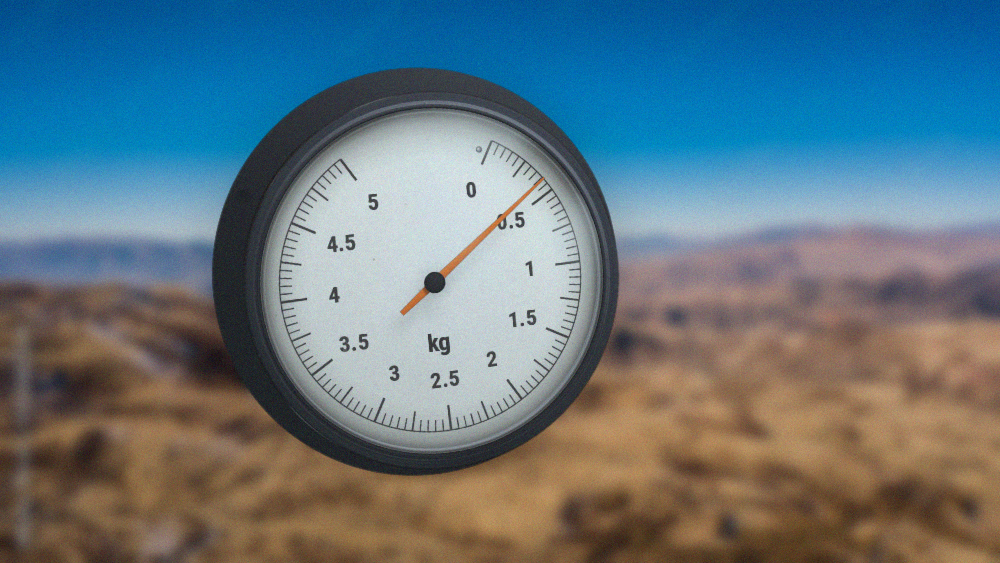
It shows 0.4 kg
